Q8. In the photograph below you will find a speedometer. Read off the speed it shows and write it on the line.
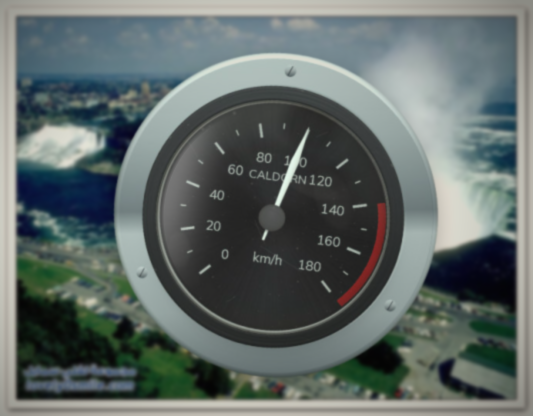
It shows 100 km/h
